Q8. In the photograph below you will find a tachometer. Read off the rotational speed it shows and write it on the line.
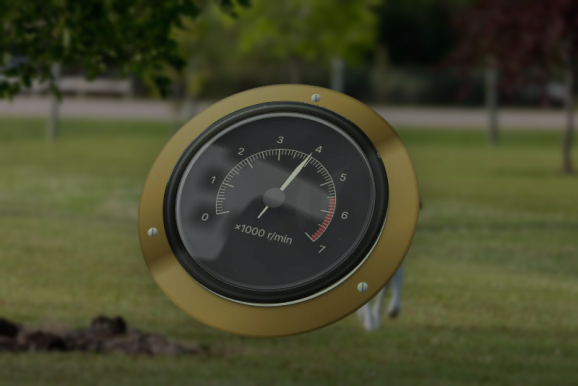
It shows 4000 rpm
